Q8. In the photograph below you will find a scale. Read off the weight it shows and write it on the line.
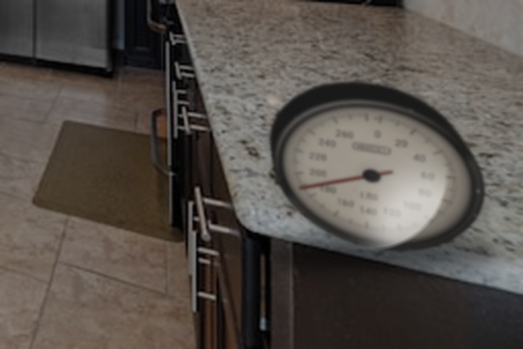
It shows 190 lb
